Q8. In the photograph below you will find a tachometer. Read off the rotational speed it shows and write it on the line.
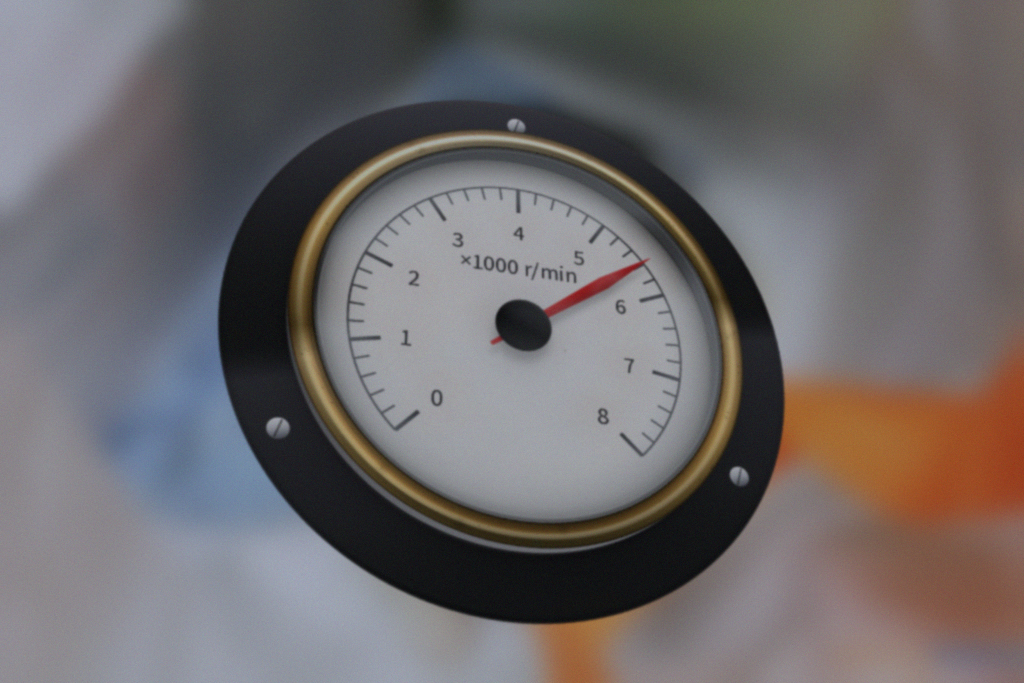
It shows 5600 rpm
